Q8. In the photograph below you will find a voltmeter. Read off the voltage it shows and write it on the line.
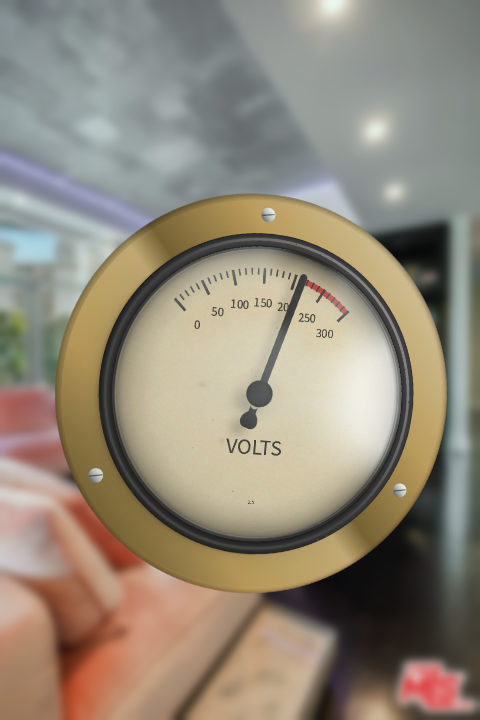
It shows 210 V
